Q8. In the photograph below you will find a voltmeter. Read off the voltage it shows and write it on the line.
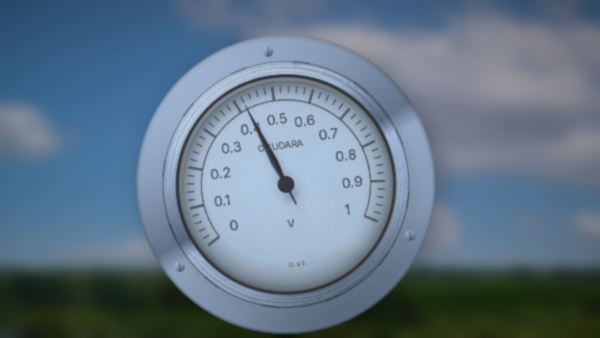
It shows 0.42 V
